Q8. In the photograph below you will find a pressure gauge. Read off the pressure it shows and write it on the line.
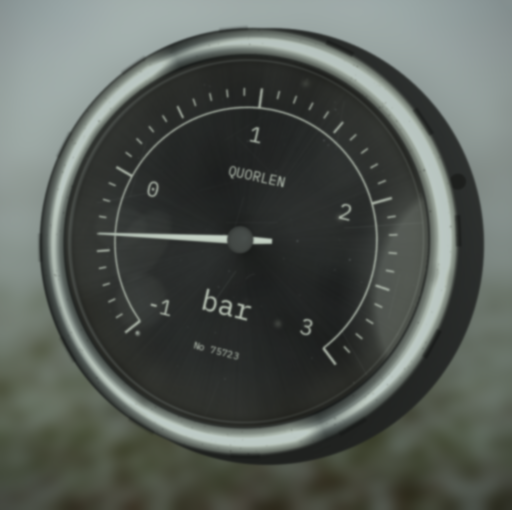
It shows -0.4 bar
